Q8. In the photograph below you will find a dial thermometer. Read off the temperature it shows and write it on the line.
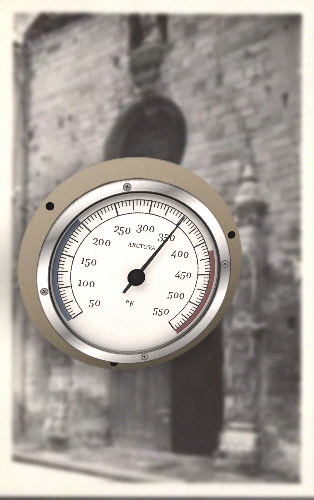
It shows 350 °F
